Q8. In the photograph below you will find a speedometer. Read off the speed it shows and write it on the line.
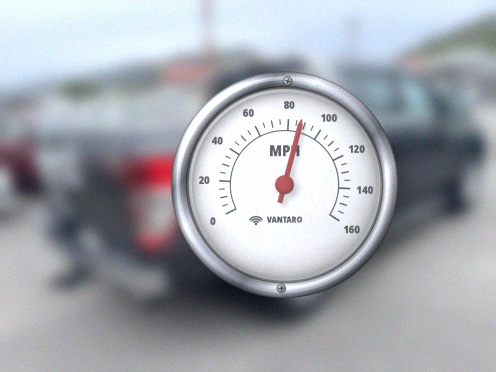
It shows 87.5 mph
